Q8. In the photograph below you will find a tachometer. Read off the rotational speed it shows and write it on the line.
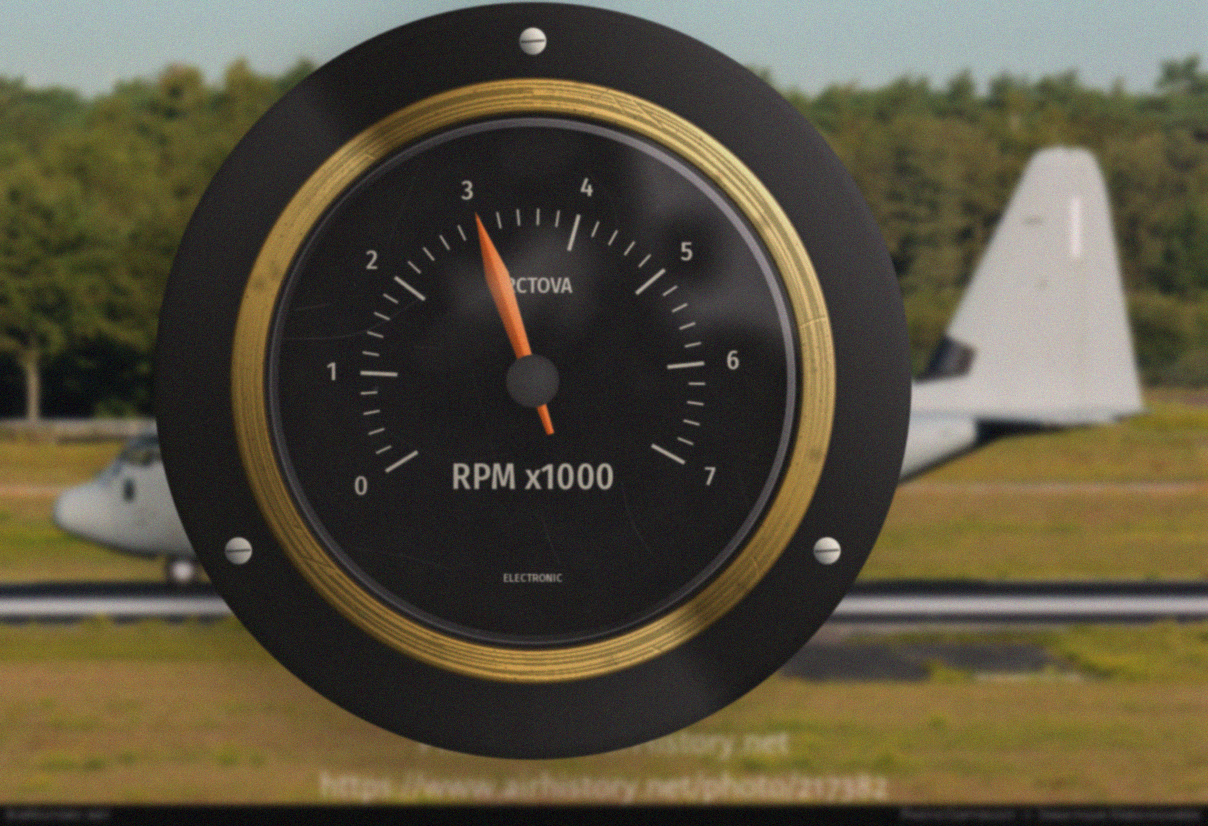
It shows 3000 rpm
